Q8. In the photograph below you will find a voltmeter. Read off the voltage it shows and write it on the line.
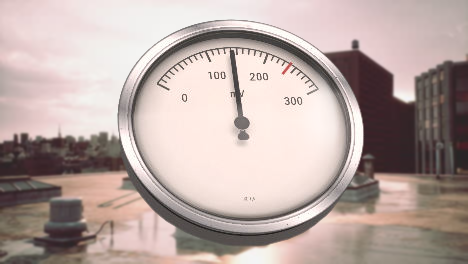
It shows 140 mV
